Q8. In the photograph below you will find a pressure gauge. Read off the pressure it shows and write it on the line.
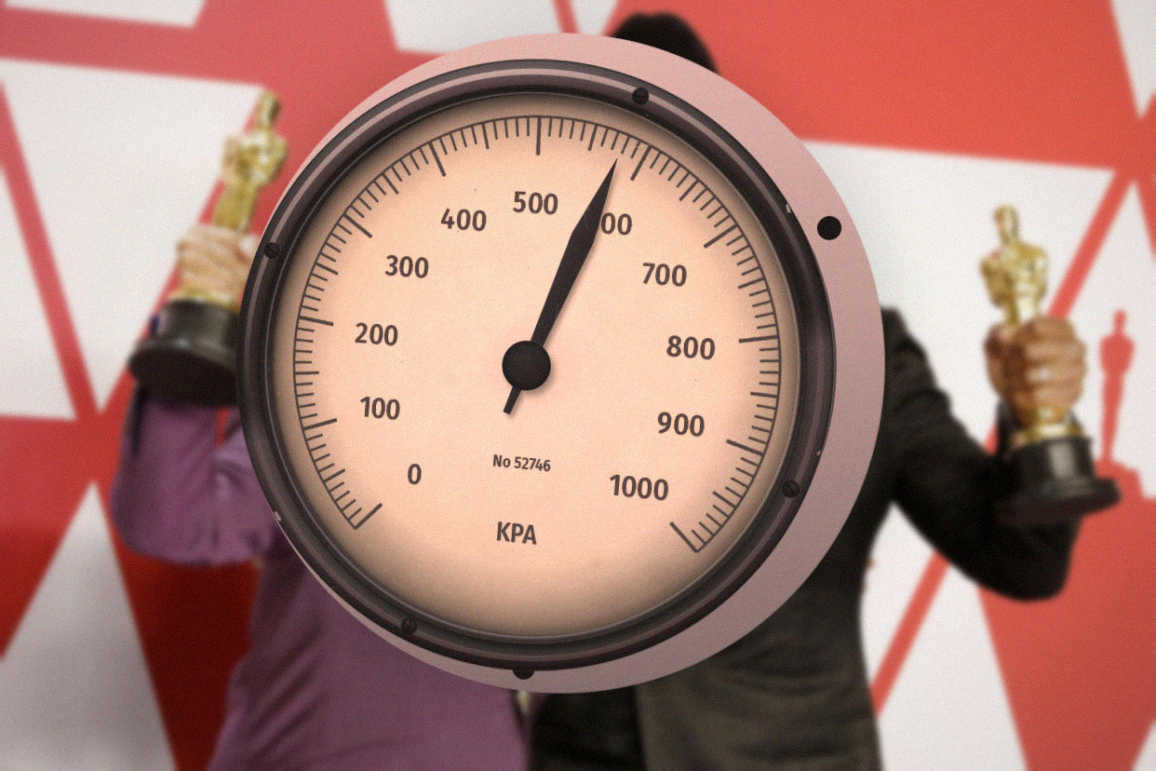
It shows 580 kPa
